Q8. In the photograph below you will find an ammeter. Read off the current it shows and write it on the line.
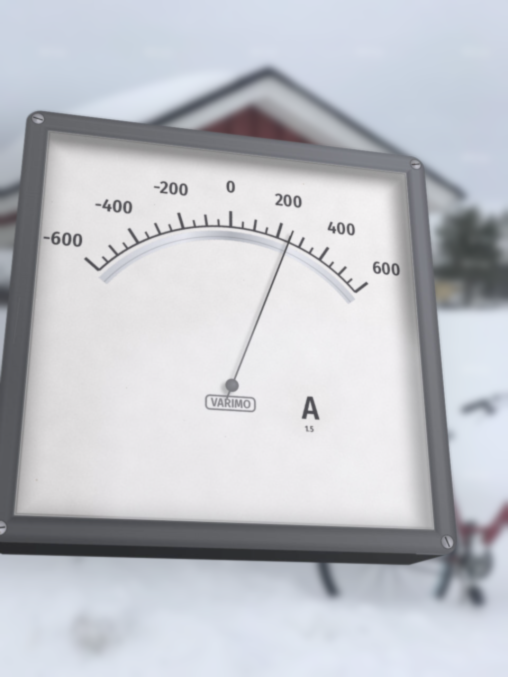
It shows 250 A
